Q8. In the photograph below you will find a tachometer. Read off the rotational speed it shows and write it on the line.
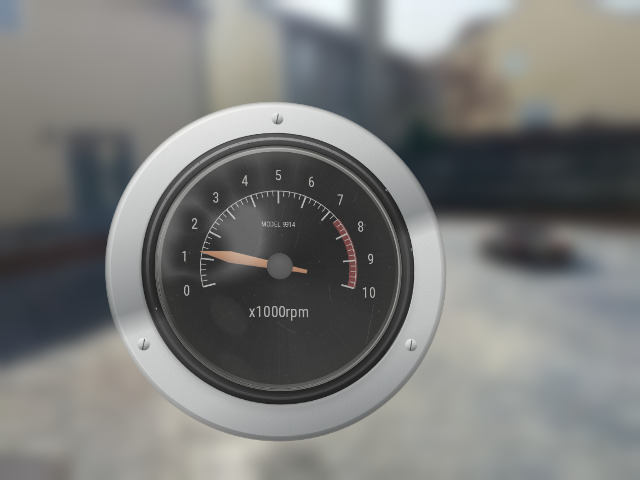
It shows 1200 rpm
